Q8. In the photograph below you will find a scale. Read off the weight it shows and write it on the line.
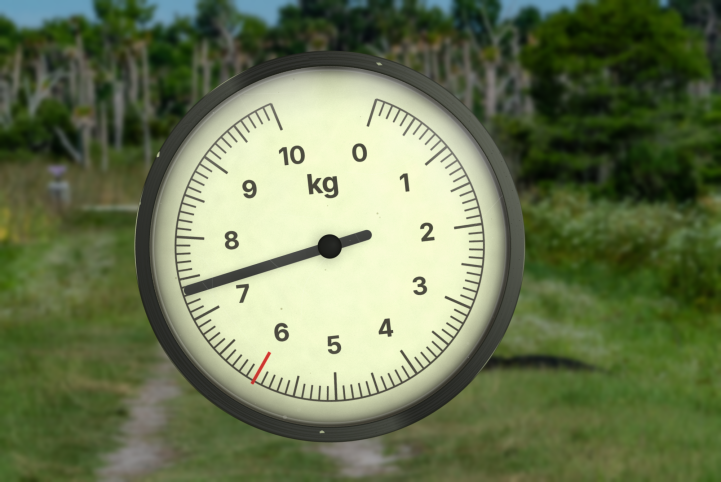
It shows 7.35 kg
